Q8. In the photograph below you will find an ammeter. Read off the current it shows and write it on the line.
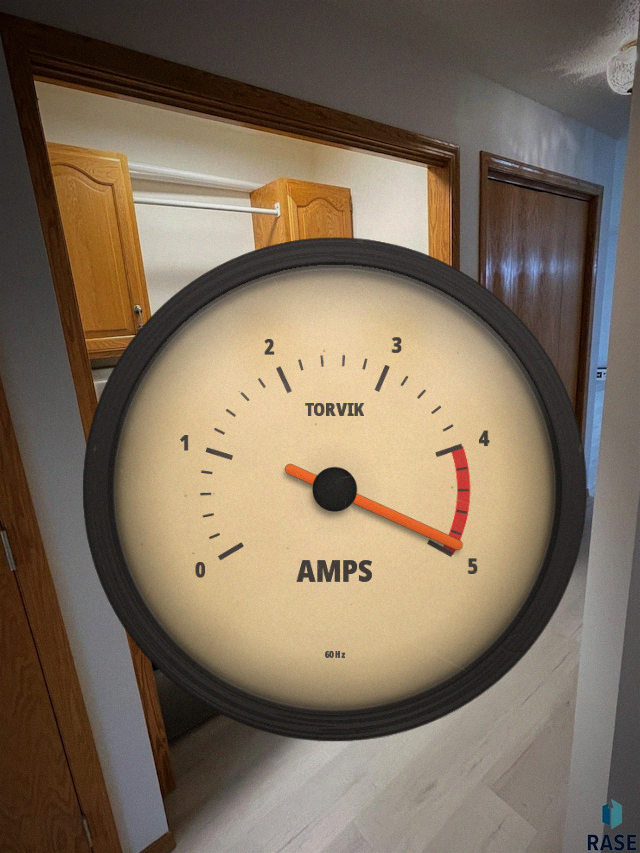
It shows 4.9 A
